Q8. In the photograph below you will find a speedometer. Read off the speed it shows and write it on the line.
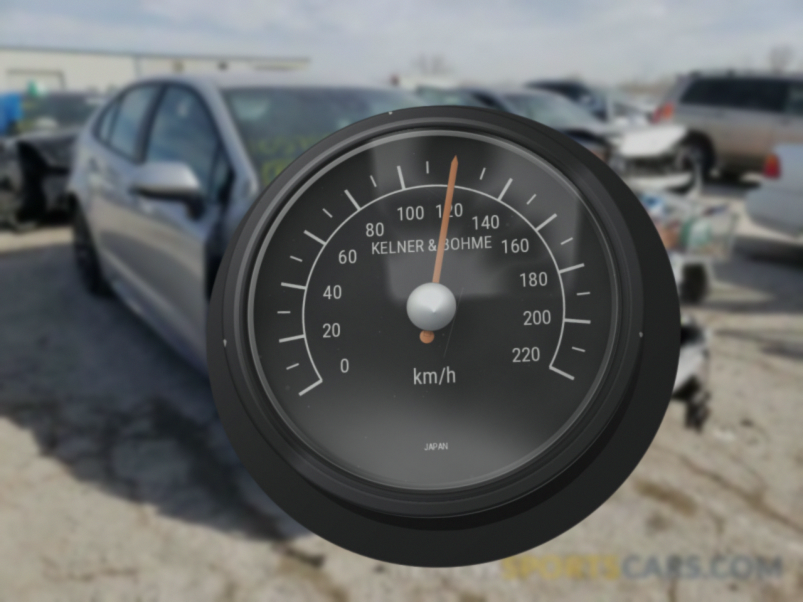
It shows 120 km/h
